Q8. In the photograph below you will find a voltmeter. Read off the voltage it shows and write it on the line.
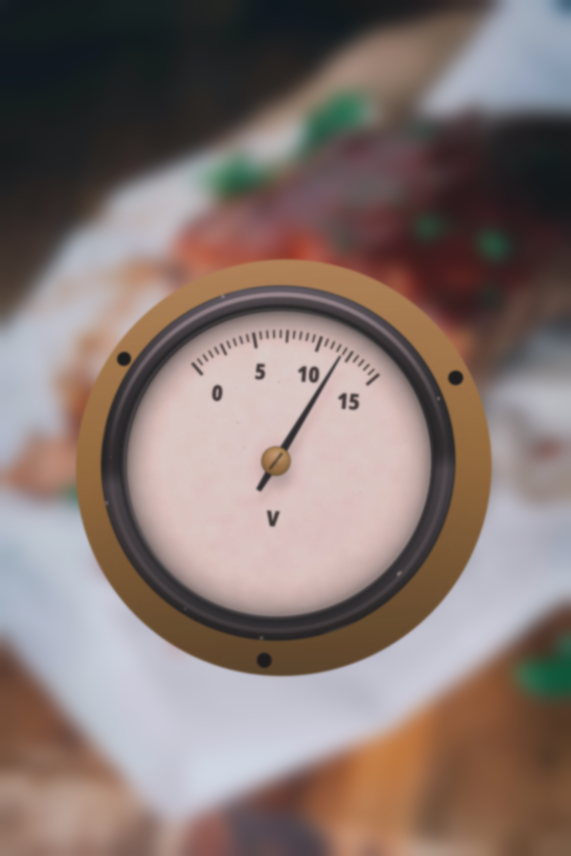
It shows 12 V
